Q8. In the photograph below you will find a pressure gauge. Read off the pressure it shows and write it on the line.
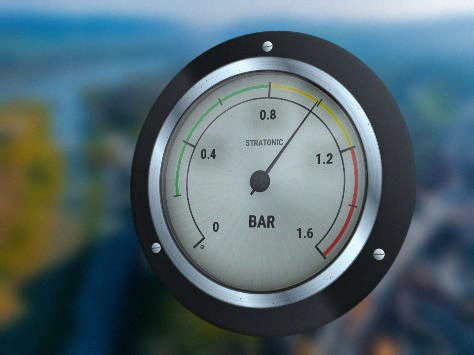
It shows 1 bar
